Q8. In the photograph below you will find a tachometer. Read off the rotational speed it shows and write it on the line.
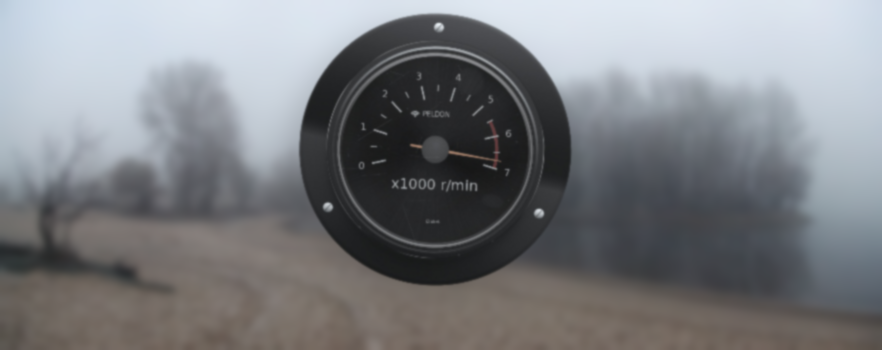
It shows 6750 rpm
